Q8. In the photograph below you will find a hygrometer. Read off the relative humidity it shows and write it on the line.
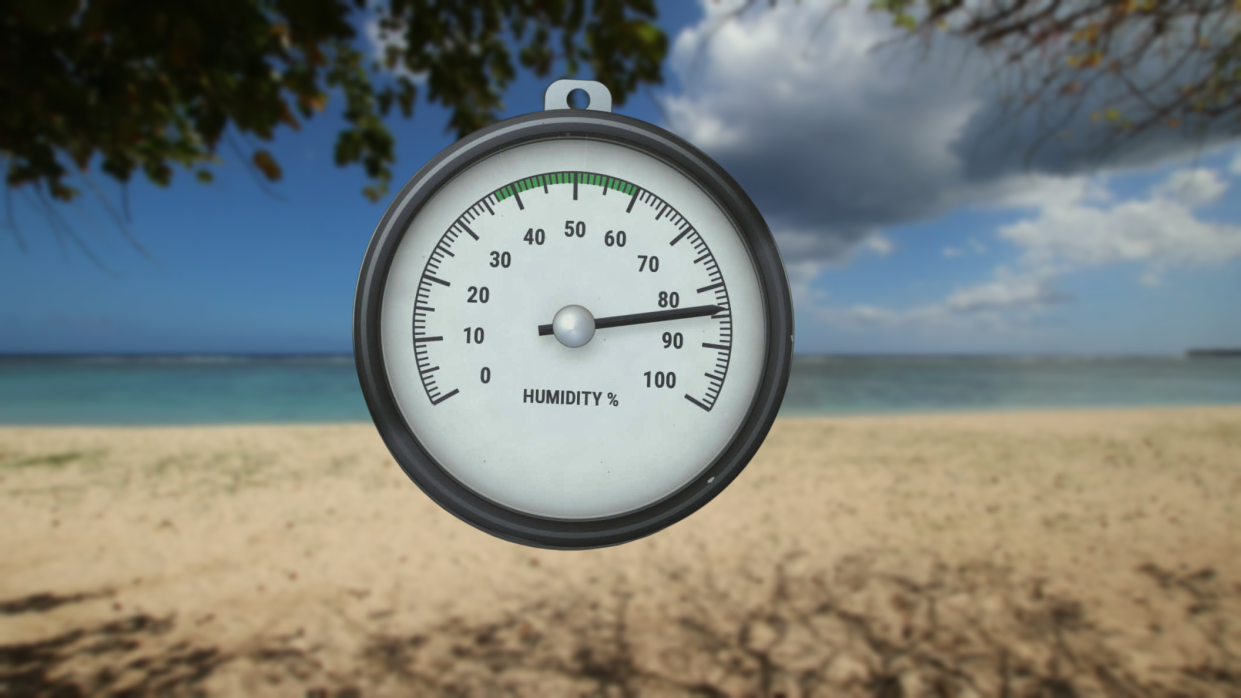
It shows 84 %
